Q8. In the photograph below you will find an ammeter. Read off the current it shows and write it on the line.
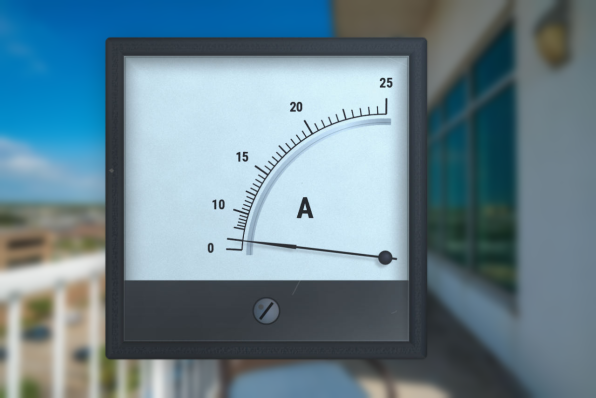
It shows 5 A
